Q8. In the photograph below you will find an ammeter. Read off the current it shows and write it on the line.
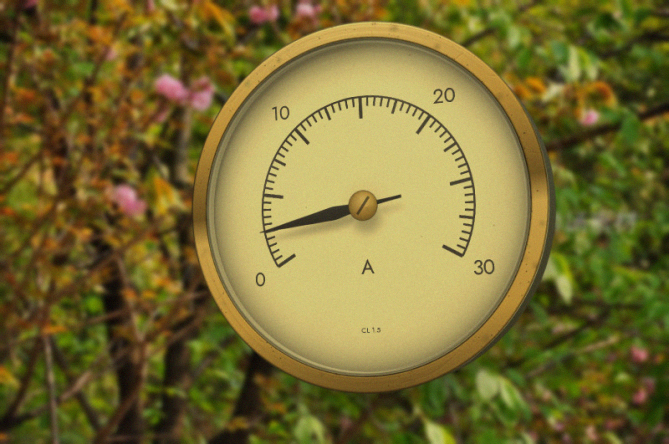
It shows 2.5 A
